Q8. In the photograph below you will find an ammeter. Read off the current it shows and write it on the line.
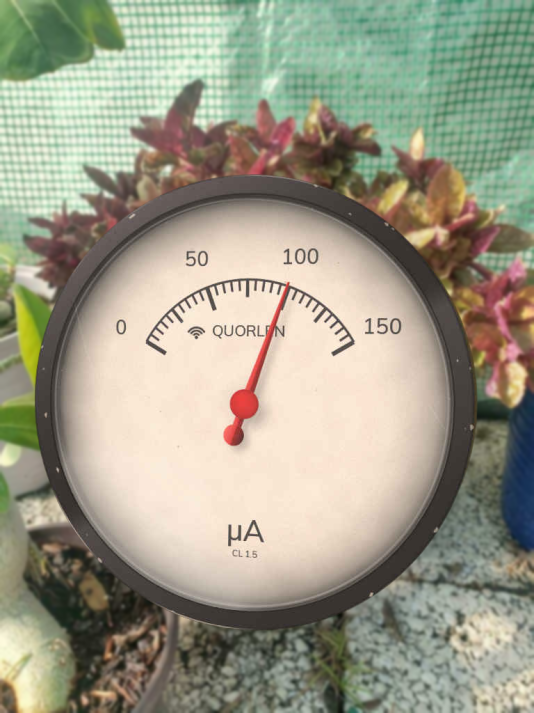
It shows 100 µA
